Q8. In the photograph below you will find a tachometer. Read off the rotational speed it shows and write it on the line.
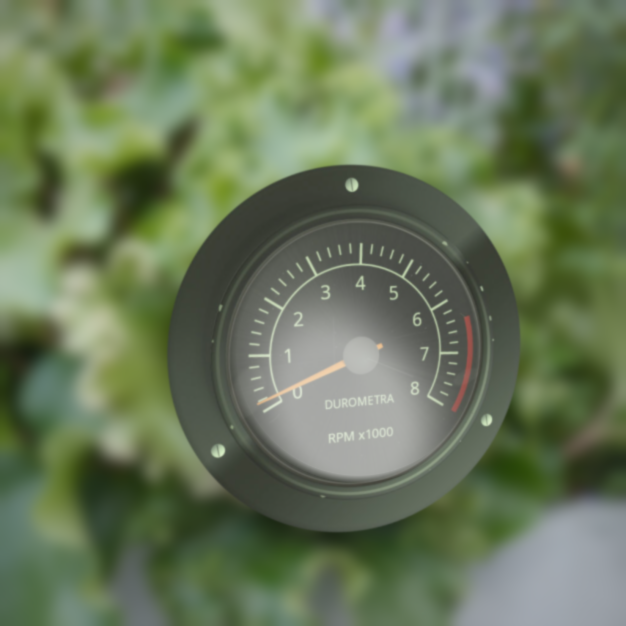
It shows 200 rpm
